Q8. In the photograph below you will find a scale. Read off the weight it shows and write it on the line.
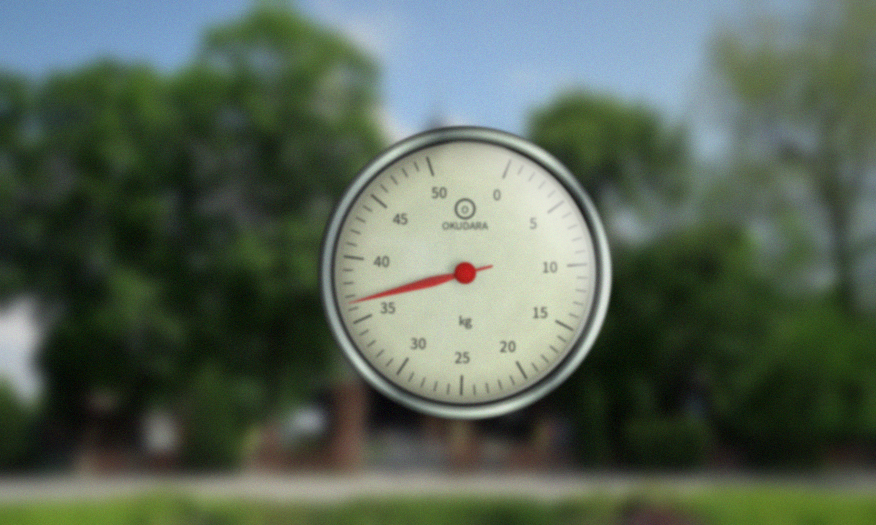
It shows 36.5 kg
